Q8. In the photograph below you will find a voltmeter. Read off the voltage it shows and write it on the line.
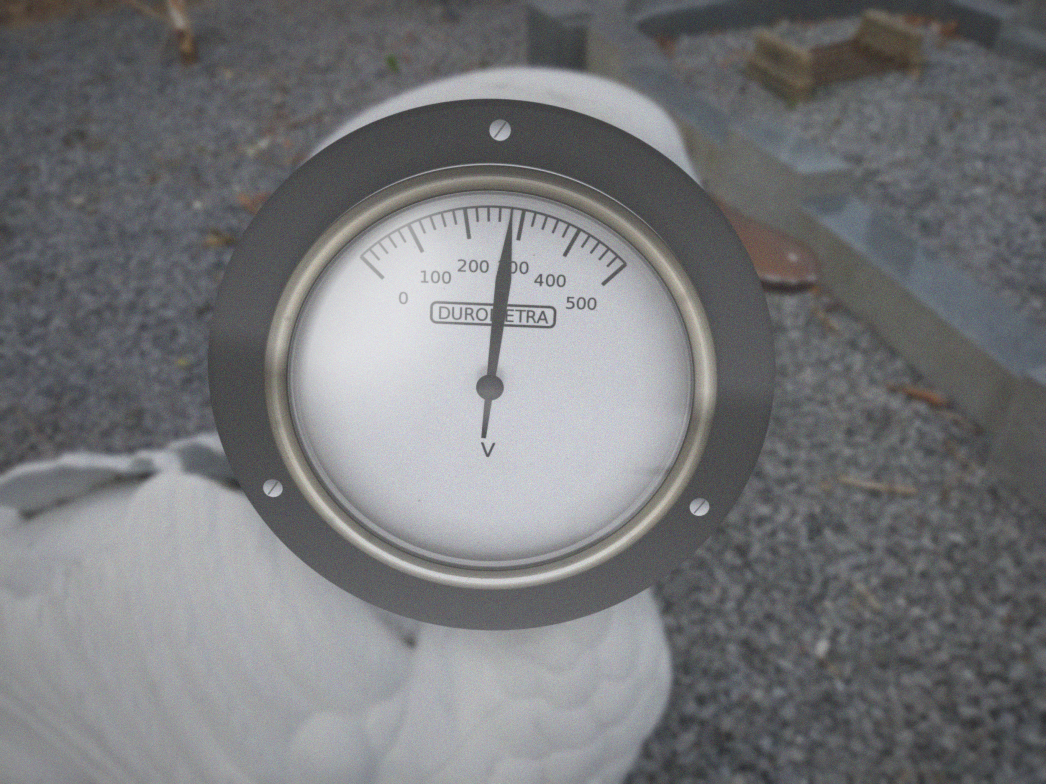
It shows 280 V
